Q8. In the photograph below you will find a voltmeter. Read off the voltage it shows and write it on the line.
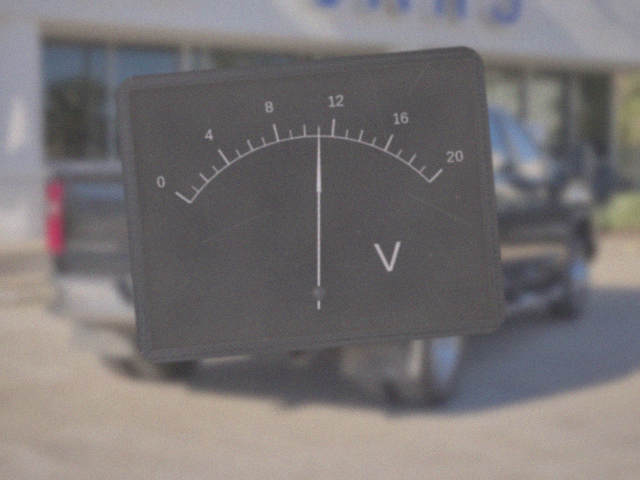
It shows 11 V
